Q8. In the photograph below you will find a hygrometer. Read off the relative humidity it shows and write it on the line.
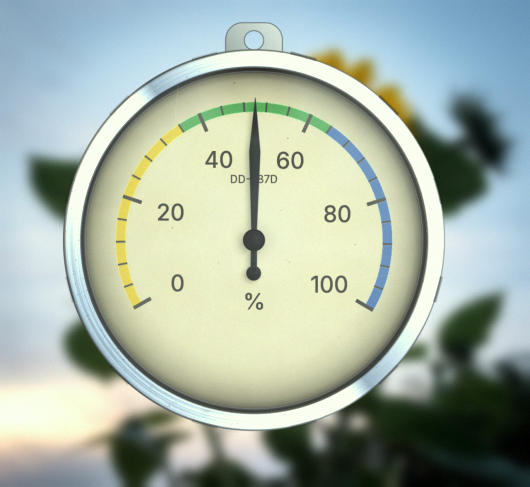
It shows 50 %
